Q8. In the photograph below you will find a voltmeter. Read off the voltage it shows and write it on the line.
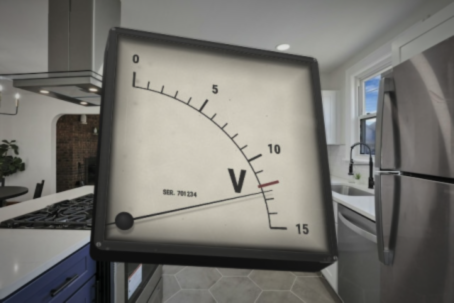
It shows 12.5 V
